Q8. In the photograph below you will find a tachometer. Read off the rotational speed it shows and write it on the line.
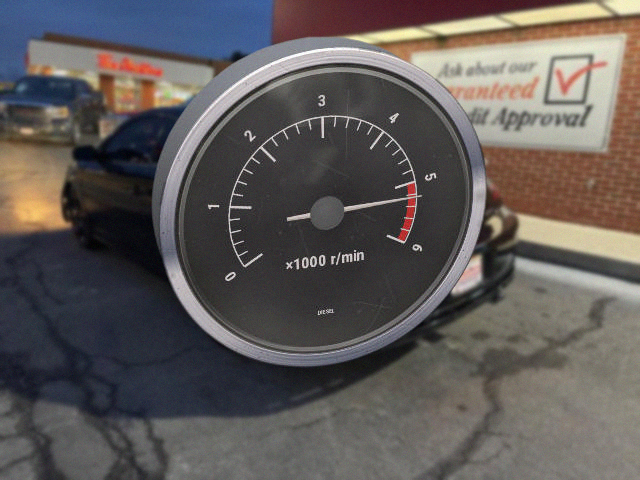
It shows 5200 rpm
